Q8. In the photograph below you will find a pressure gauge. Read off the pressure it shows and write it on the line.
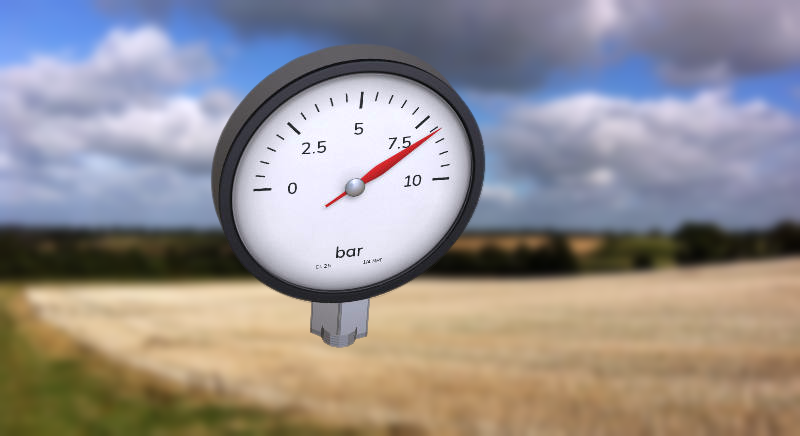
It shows 8 bar
